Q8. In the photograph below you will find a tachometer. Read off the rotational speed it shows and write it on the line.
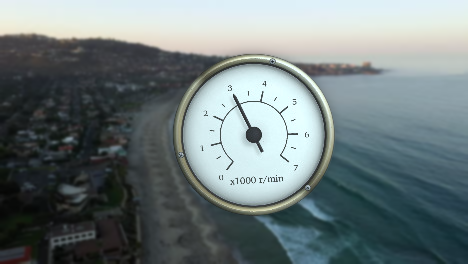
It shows 3000 rpm
